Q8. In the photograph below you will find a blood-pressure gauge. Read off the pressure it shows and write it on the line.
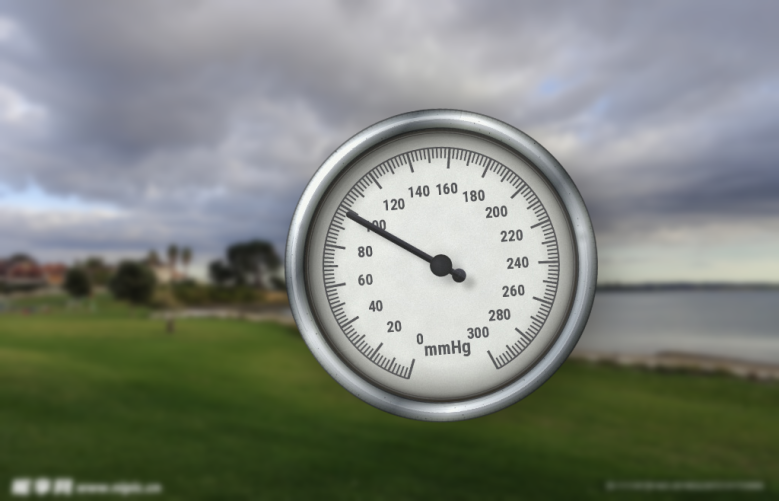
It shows 98 mmHg
